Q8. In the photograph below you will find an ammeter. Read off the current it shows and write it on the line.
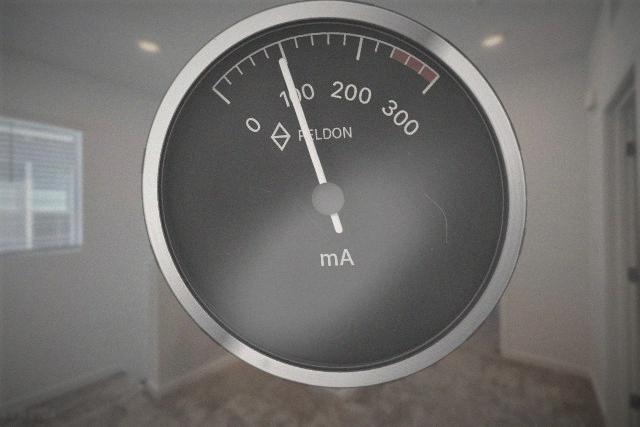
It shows 100 mA
